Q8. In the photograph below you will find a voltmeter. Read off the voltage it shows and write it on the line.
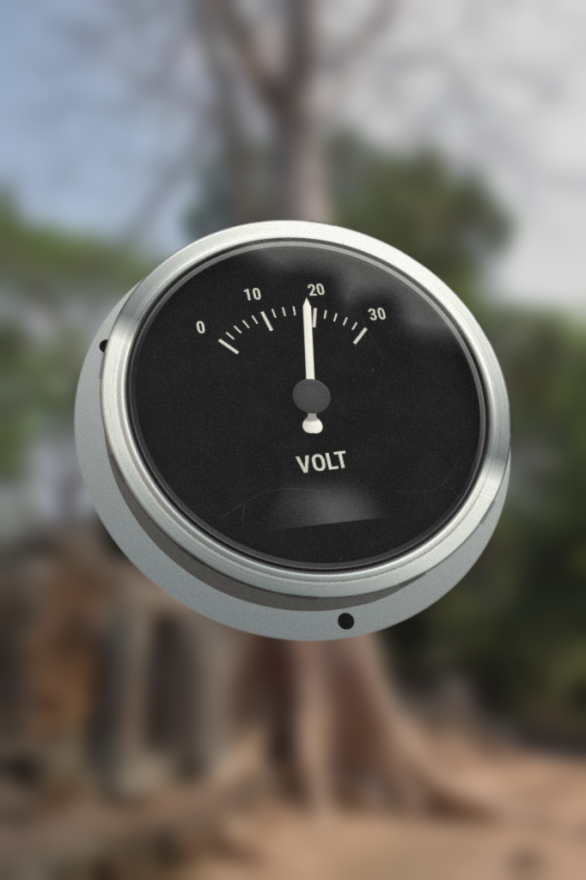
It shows 18 V
